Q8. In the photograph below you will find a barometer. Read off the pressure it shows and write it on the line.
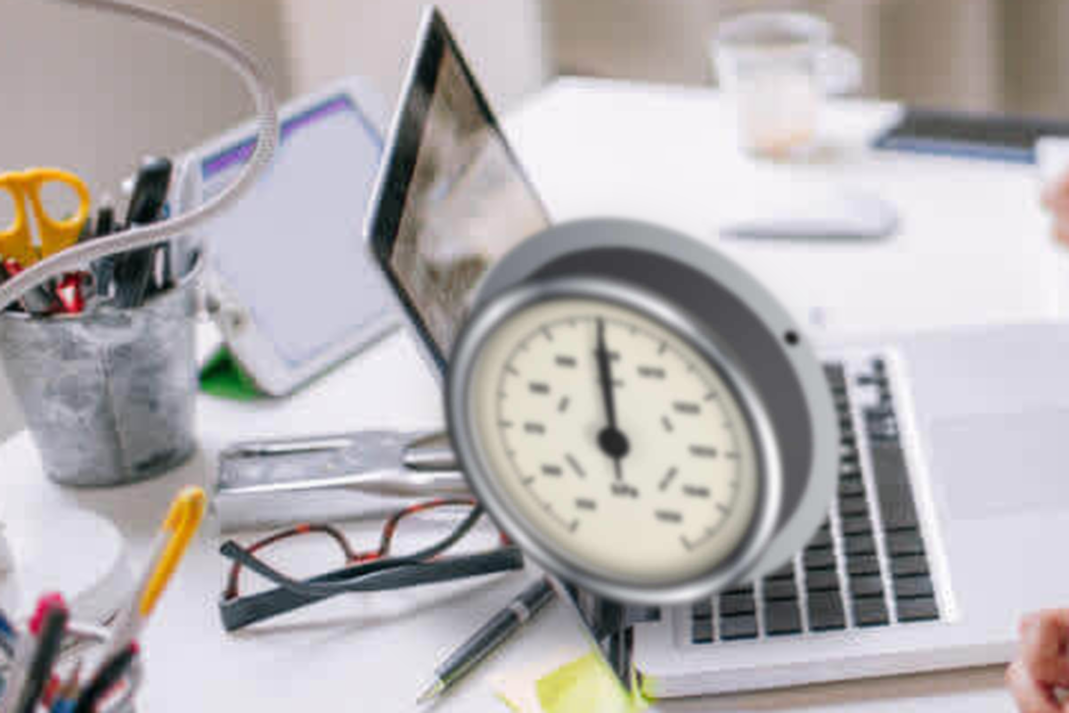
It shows 1000 hPa
